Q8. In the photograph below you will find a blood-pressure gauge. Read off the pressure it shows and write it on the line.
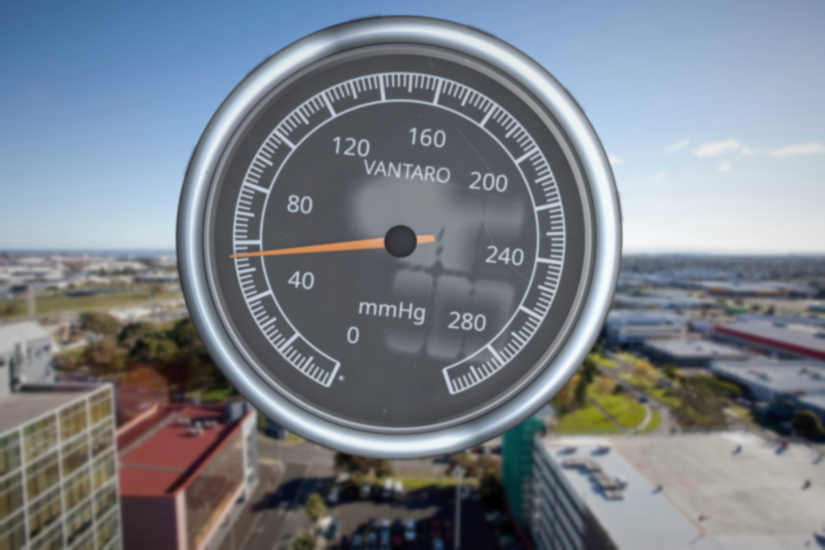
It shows 56 mmHg
